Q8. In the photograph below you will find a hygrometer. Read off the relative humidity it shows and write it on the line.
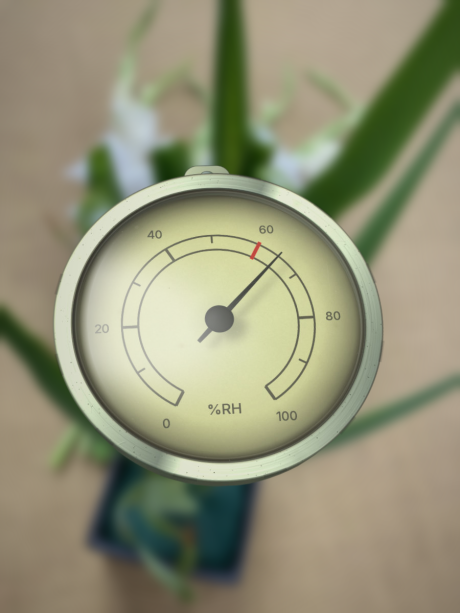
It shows 65 %
